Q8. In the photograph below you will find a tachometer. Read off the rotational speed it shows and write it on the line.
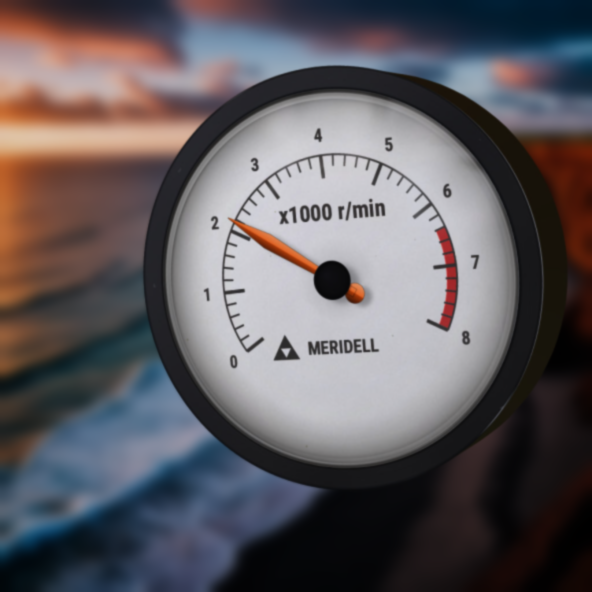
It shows 2200 rpm
